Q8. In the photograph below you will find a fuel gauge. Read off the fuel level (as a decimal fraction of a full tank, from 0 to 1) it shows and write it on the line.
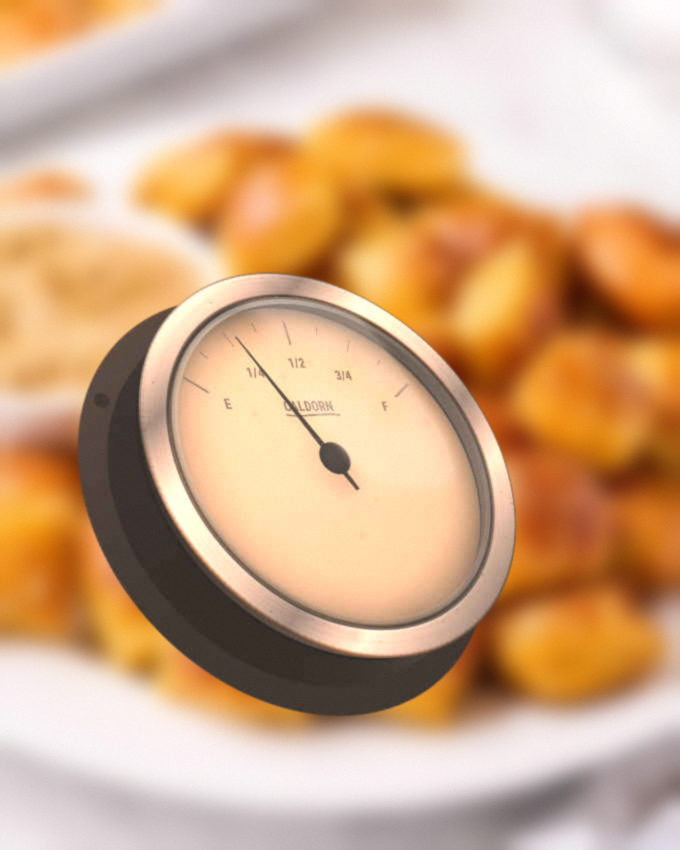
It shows 0.25
